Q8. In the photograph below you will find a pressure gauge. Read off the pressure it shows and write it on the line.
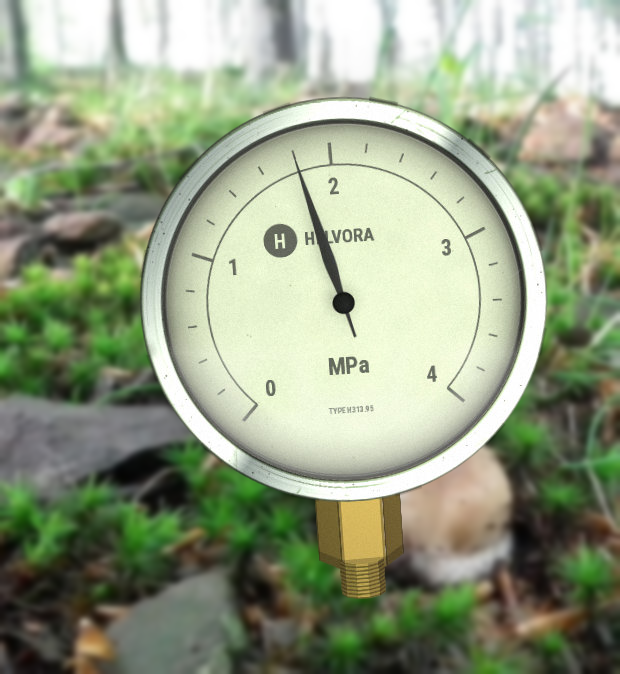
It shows 1.8 MPa
